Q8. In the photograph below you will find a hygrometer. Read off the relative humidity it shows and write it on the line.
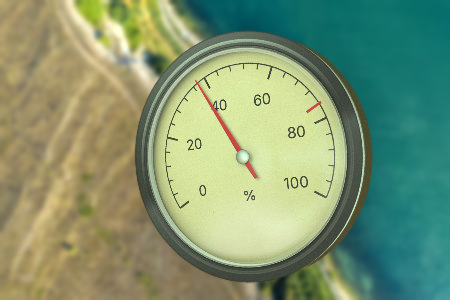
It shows 38 %
